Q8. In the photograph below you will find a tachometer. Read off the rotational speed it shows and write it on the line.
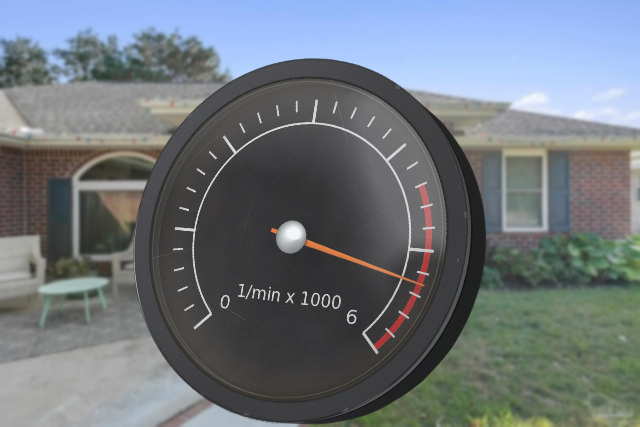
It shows 5300 rpm
